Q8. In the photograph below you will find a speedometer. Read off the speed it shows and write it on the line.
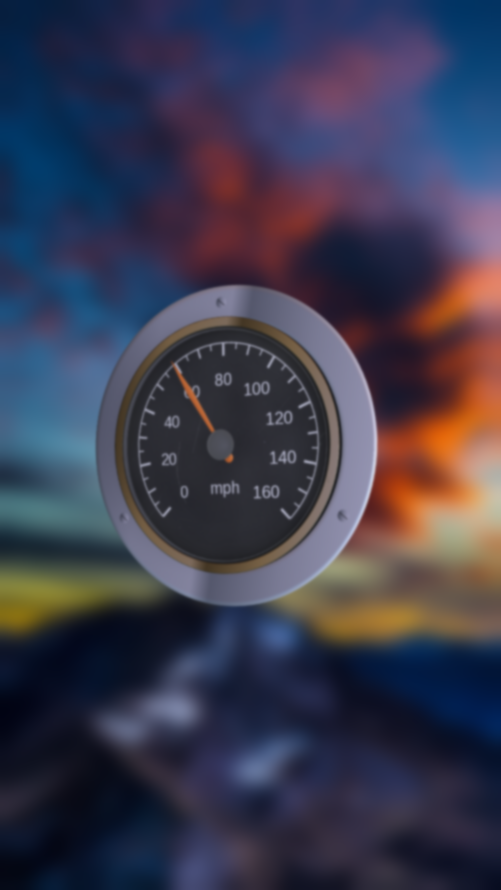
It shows 60 mph
